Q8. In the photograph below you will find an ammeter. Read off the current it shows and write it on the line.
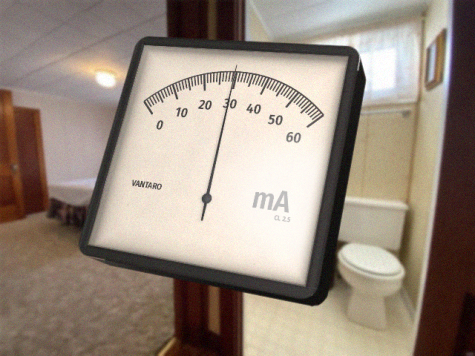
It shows 30 mA
